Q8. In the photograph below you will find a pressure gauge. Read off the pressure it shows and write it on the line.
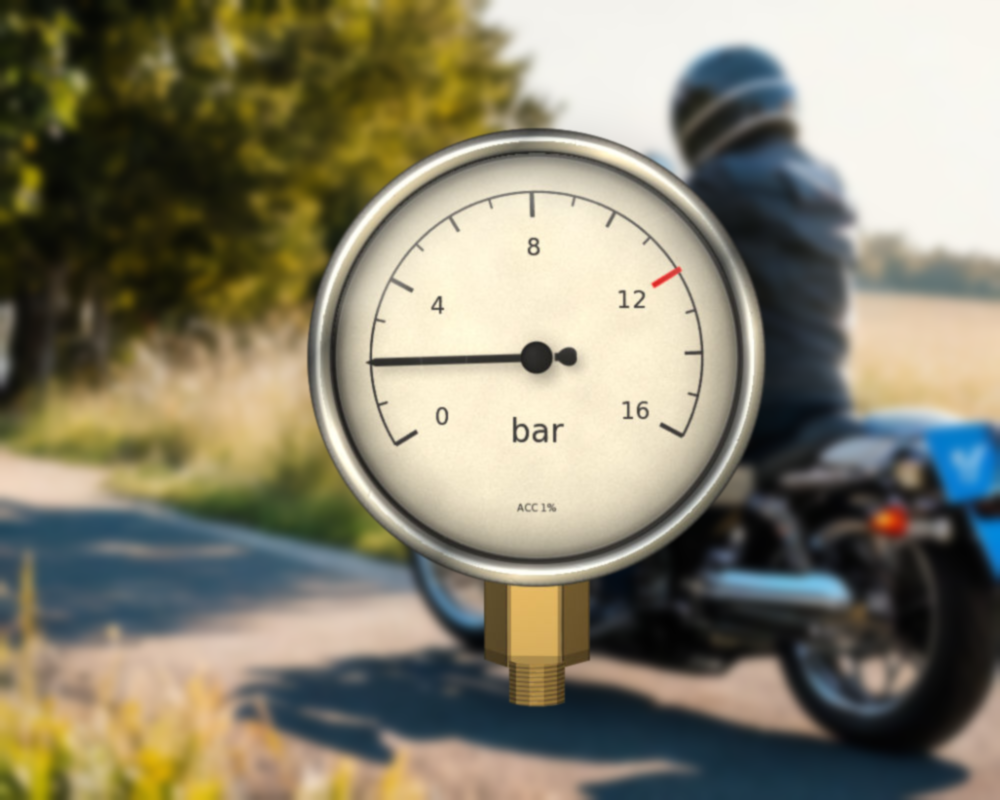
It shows 2 bar
